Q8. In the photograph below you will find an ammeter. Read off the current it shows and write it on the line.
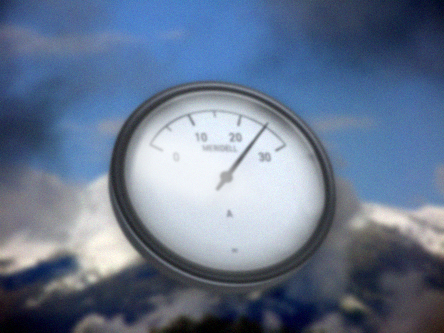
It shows 25 A
